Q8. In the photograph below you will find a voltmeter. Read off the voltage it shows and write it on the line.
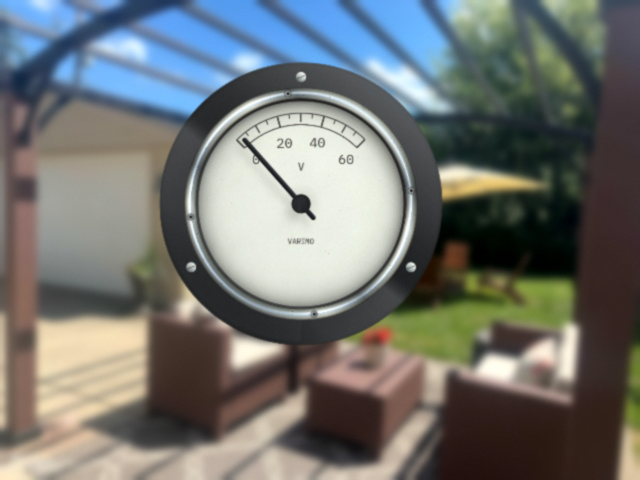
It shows 2.5 V
